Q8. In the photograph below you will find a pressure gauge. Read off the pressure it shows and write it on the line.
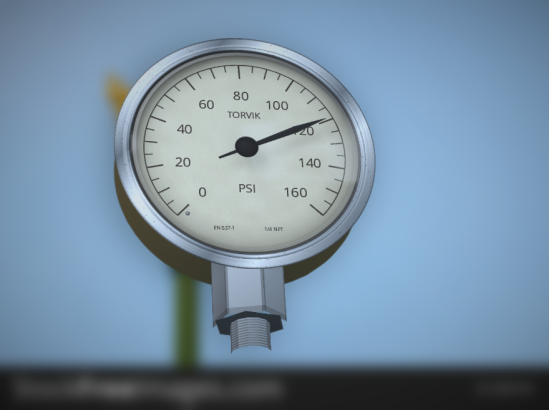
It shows 120 psi
